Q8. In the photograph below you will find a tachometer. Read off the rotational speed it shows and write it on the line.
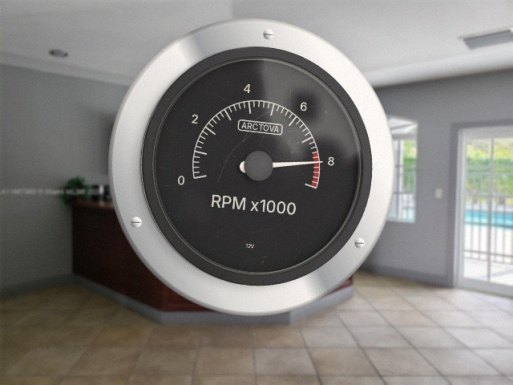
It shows 8000 rpm
